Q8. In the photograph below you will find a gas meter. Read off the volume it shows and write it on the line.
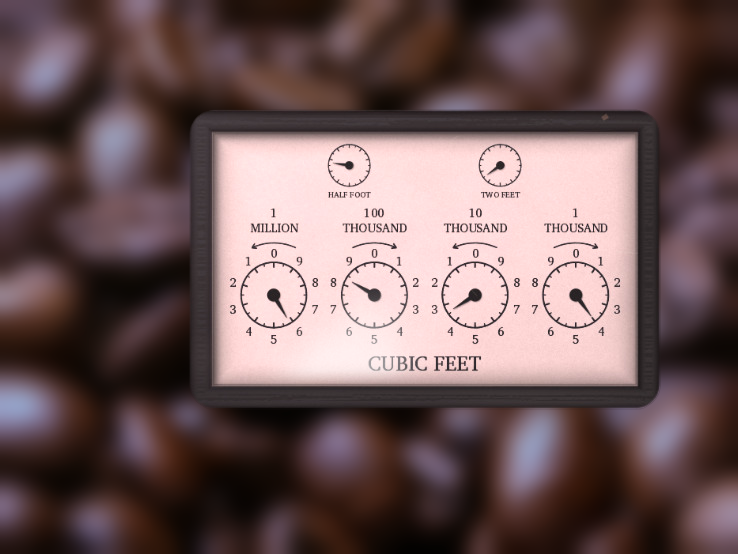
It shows 583400 ft³
